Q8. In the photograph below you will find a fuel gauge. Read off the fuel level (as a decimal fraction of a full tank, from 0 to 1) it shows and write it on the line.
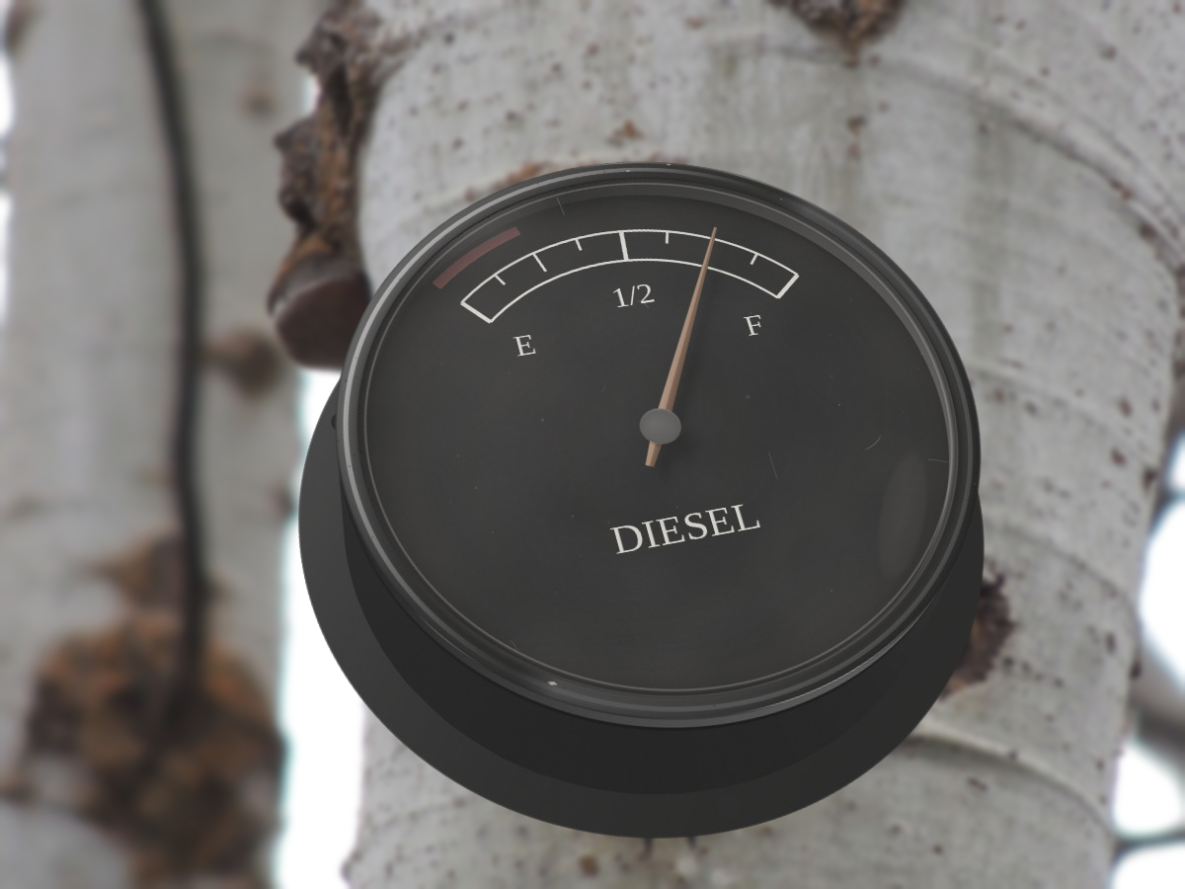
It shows 0.75
